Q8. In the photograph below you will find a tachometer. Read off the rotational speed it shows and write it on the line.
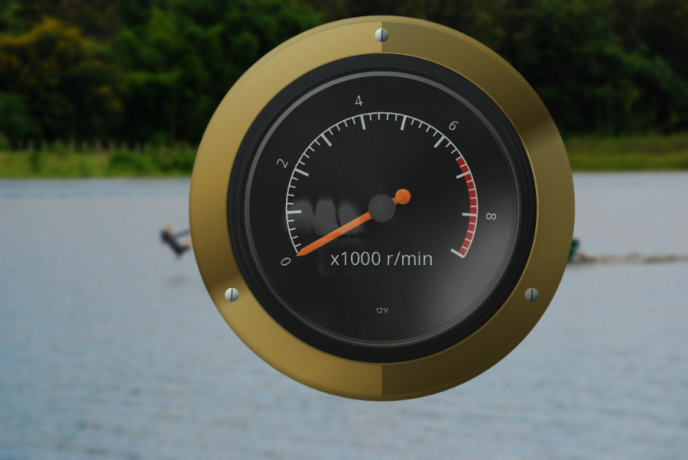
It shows 0 rpm
